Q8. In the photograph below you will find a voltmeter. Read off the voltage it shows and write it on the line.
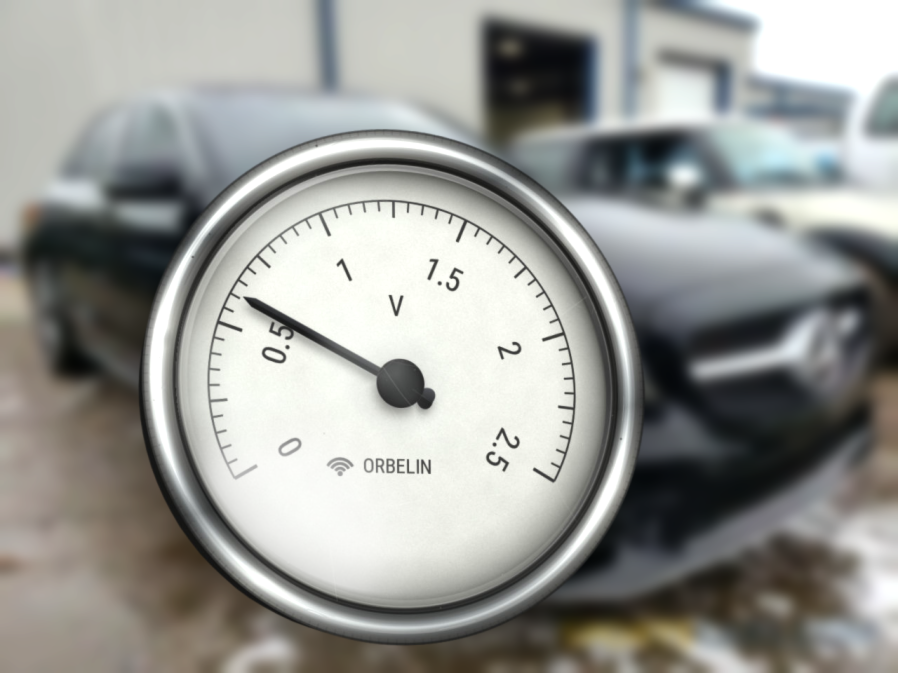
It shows 0.6 V
